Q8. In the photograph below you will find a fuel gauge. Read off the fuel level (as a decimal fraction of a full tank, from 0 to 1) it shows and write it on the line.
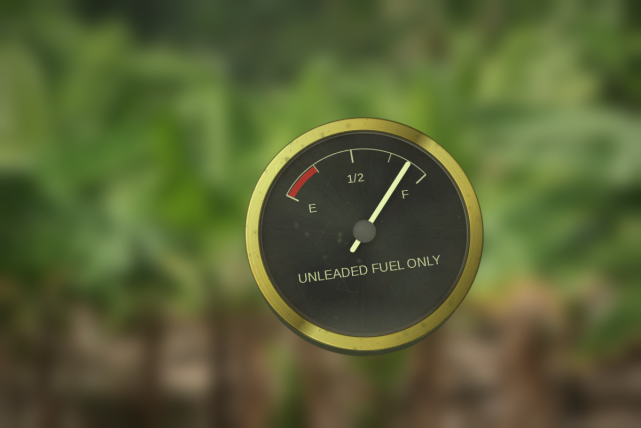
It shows 0.875
